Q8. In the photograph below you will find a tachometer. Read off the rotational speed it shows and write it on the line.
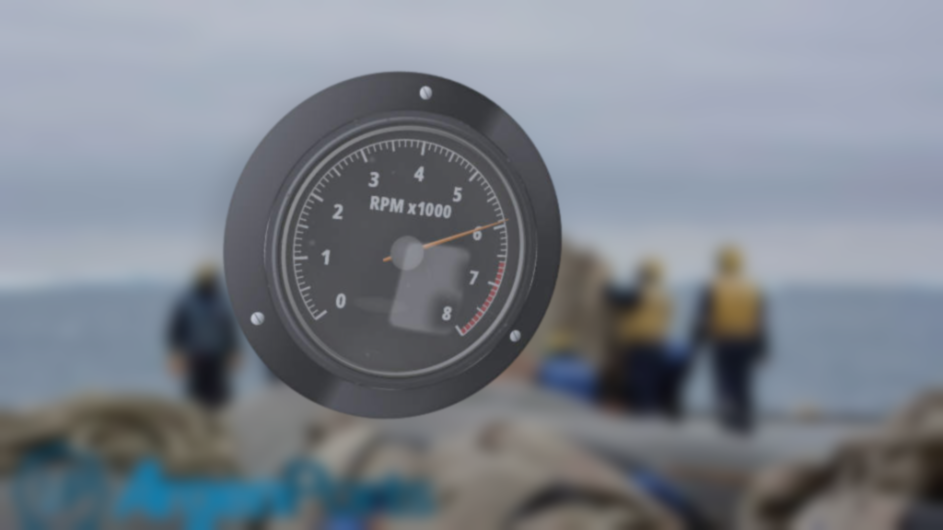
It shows 5900 rpm
